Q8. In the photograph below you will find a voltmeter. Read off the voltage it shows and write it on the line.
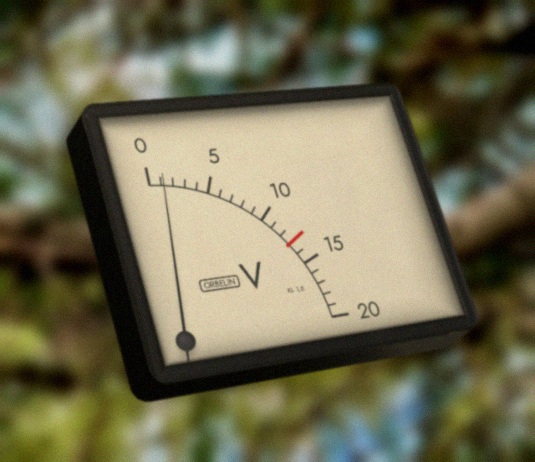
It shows 1 V
